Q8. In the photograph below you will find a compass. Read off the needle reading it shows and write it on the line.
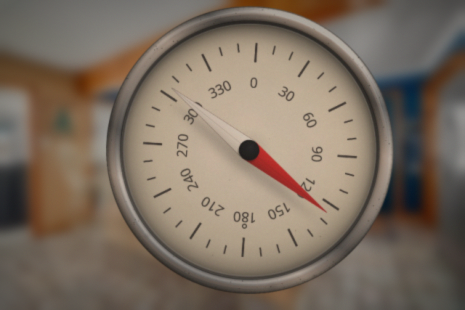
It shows 125 °
